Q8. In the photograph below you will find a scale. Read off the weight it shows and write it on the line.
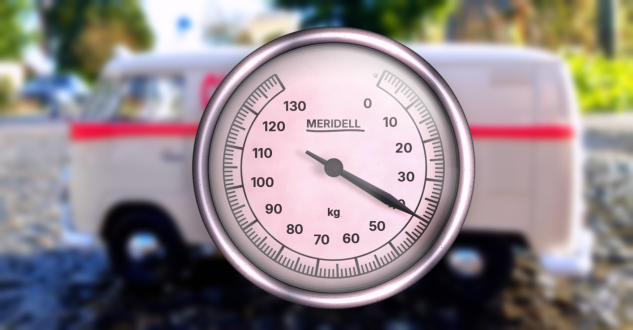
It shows 40 kg
